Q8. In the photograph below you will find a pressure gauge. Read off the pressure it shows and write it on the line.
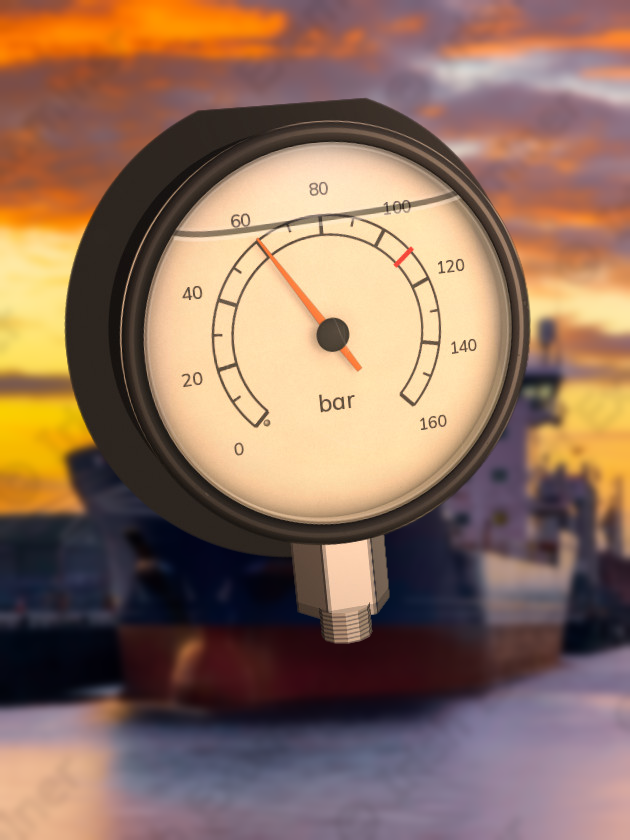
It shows 60 bar
